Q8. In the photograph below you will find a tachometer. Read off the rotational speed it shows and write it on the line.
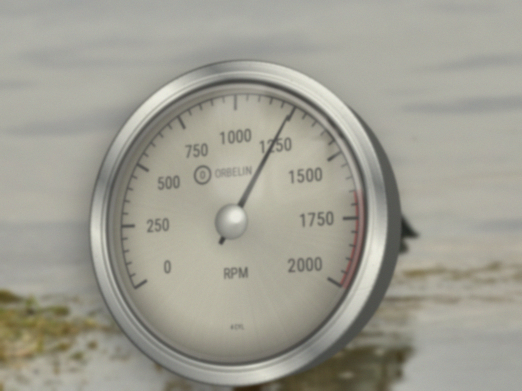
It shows 1250 rpm
